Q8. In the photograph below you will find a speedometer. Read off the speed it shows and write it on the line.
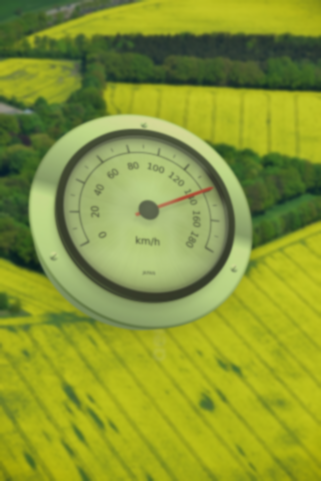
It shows 140 km/h
